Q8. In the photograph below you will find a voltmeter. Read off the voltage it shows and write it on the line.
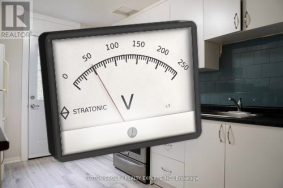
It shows 50 V
